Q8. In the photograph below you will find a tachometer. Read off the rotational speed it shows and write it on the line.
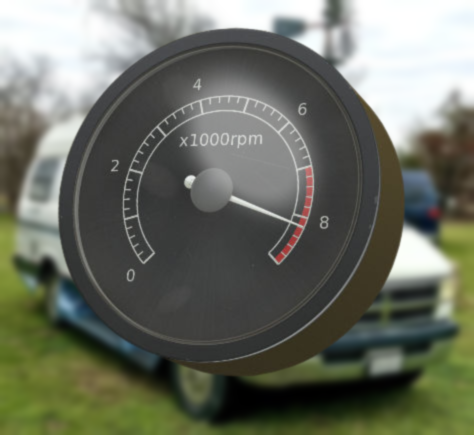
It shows 8200 rpm
